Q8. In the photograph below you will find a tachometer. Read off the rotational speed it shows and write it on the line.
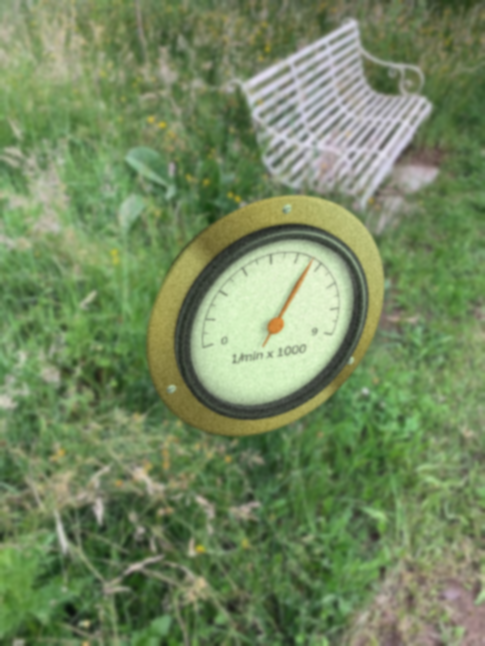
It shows 5500 rpm
